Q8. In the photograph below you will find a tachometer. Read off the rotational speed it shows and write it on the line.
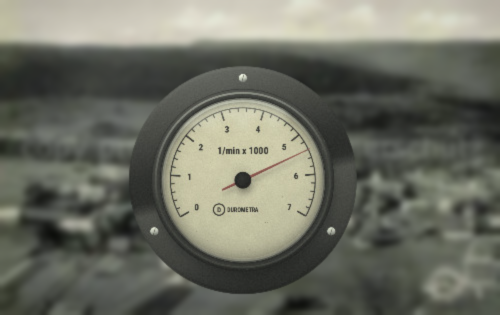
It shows 5400 rpm
